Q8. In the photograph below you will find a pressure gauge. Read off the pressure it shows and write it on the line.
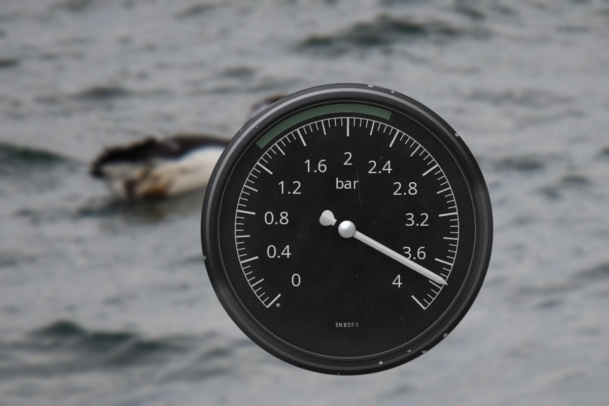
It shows 3.75 bar
